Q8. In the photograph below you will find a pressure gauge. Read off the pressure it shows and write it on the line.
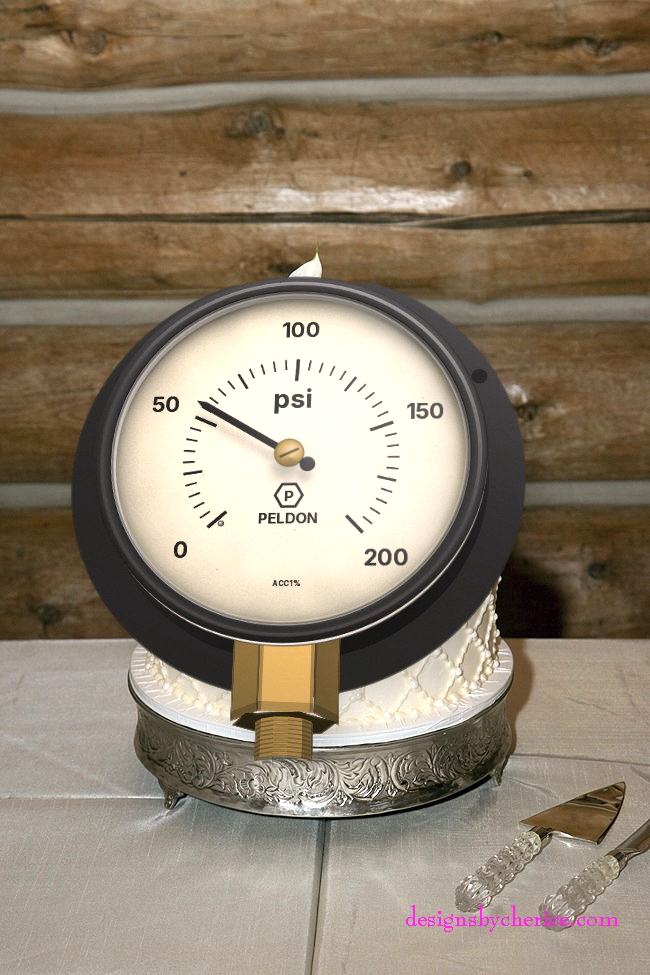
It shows 55 psi
